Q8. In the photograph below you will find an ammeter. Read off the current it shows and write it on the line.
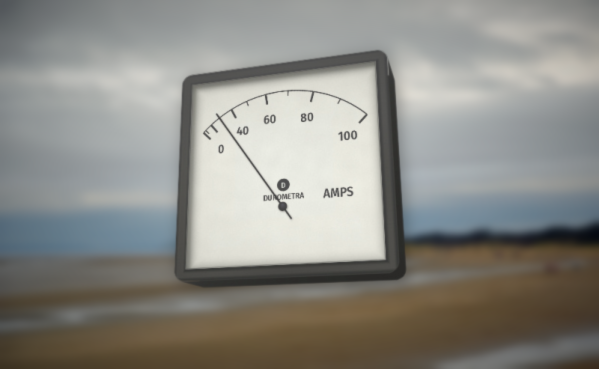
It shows 30 A
